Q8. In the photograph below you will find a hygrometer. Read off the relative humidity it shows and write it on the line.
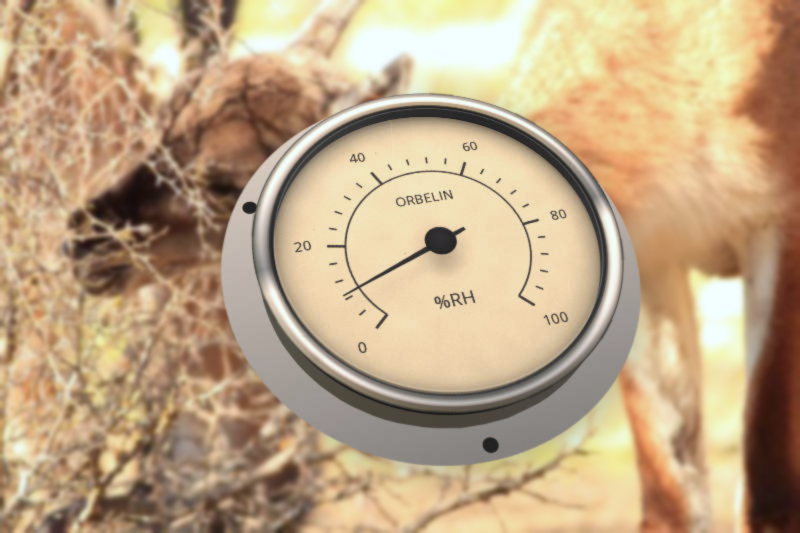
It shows 8 %
